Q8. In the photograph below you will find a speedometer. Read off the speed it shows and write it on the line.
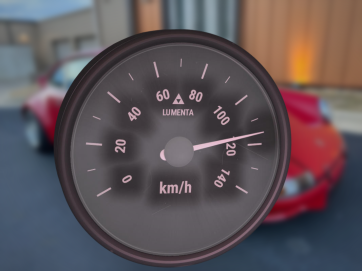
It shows 115 km/h
